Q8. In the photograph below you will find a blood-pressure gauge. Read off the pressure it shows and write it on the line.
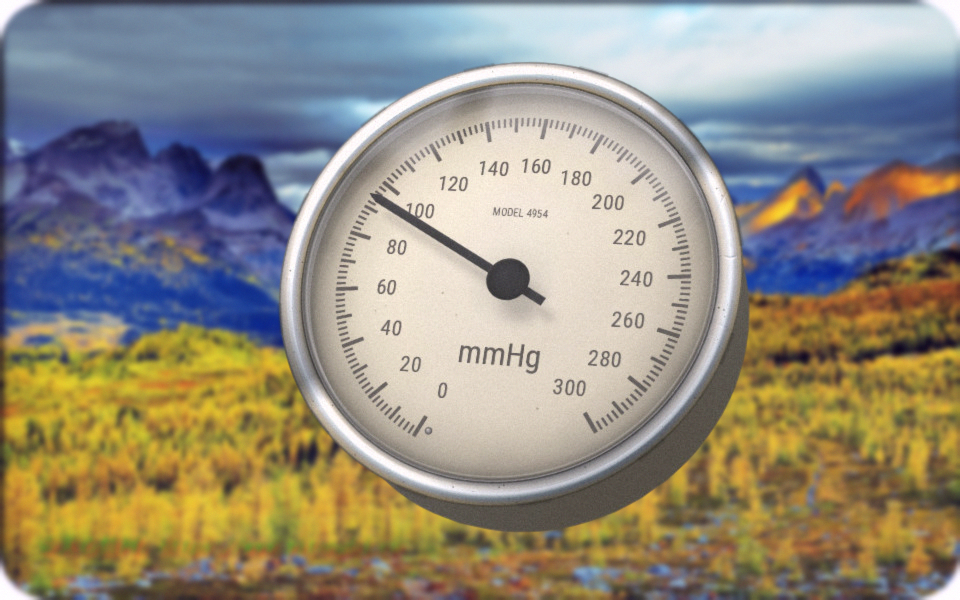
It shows 94 mmHg
